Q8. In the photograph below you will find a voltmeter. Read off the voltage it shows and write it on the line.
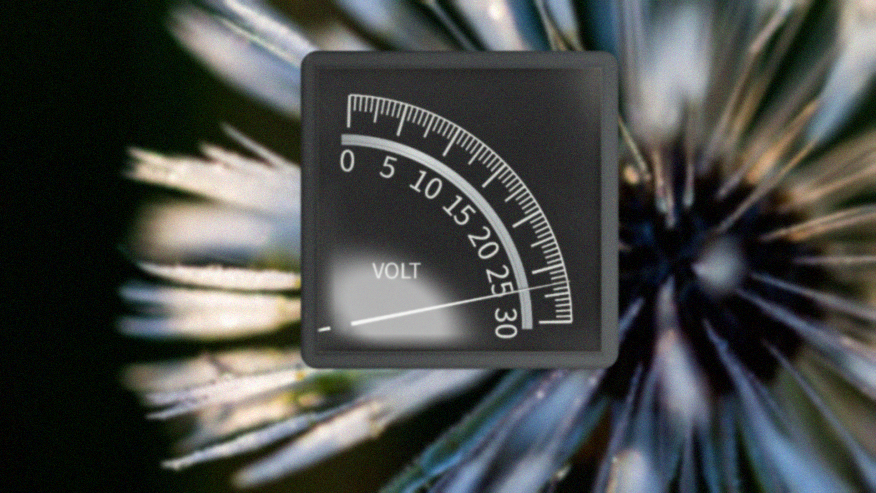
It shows 26.5 V
